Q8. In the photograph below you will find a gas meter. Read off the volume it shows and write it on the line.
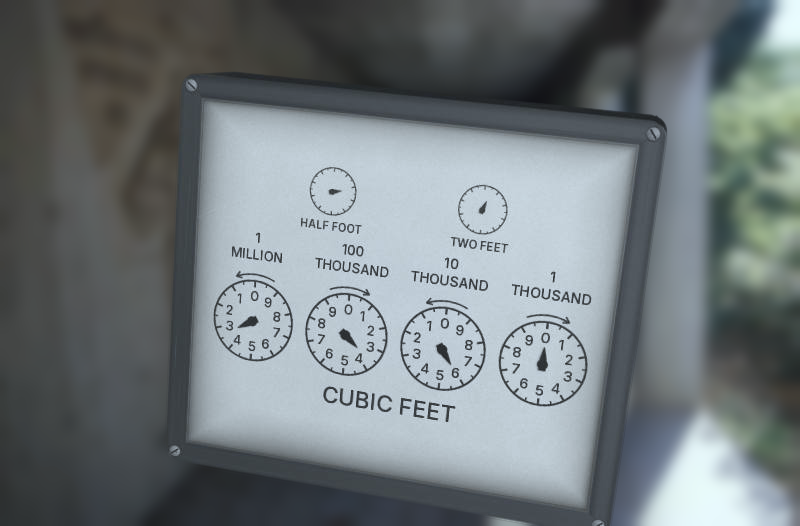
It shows 336000 ft³
